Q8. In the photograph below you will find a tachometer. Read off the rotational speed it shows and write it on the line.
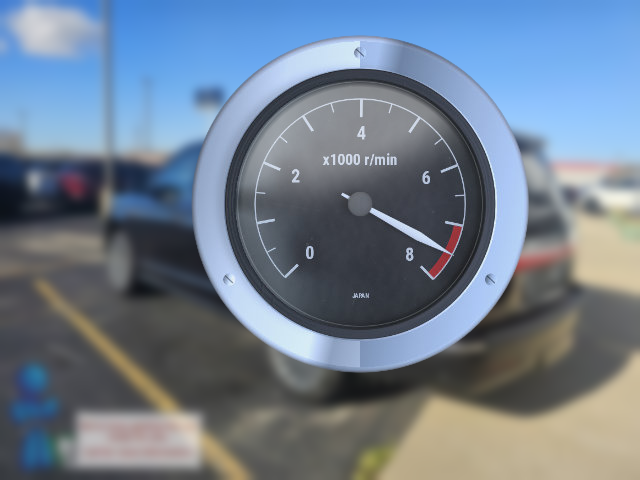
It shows 7500 rpm
